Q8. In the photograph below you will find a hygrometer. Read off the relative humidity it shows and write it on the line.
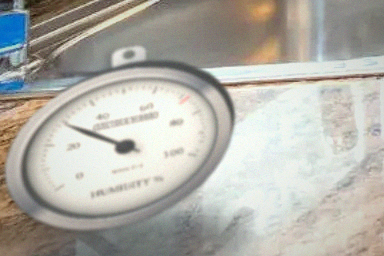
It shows 30 %
